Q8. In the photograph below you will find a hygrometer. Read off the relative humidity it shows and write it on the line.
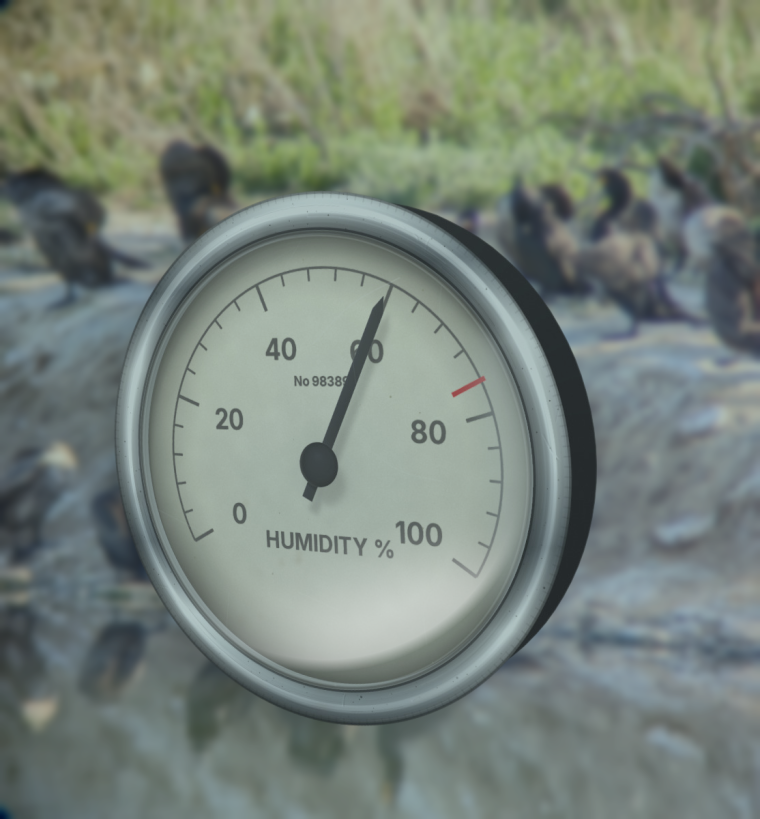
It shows 60 %
